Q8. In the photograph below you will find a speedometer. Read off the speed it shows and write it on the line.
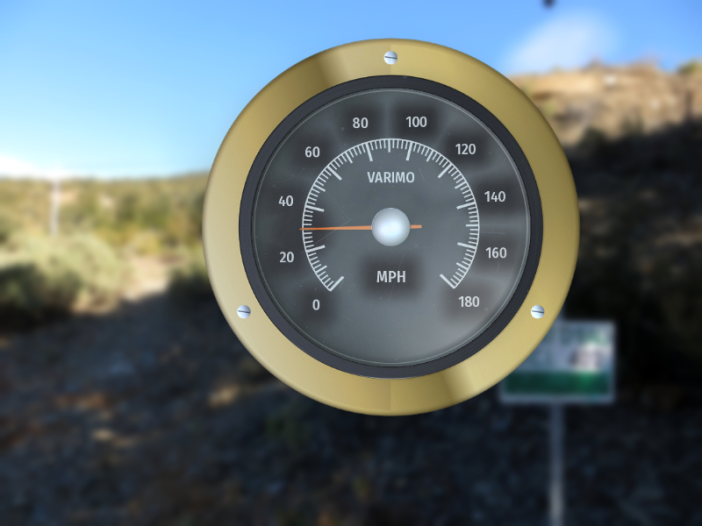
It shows 30 mph
